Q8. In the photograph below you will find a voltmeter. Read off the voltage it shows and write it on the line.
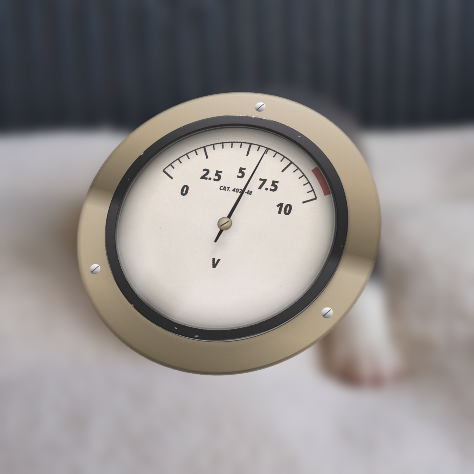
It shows 6 V
